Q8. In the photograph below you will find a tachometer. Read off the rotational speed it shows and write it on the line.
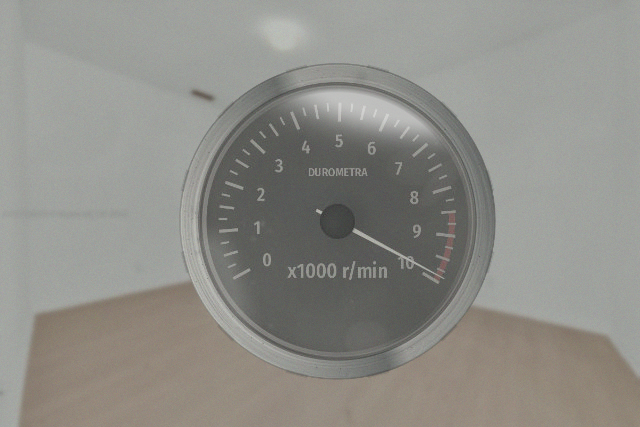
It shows 9875 rpm
